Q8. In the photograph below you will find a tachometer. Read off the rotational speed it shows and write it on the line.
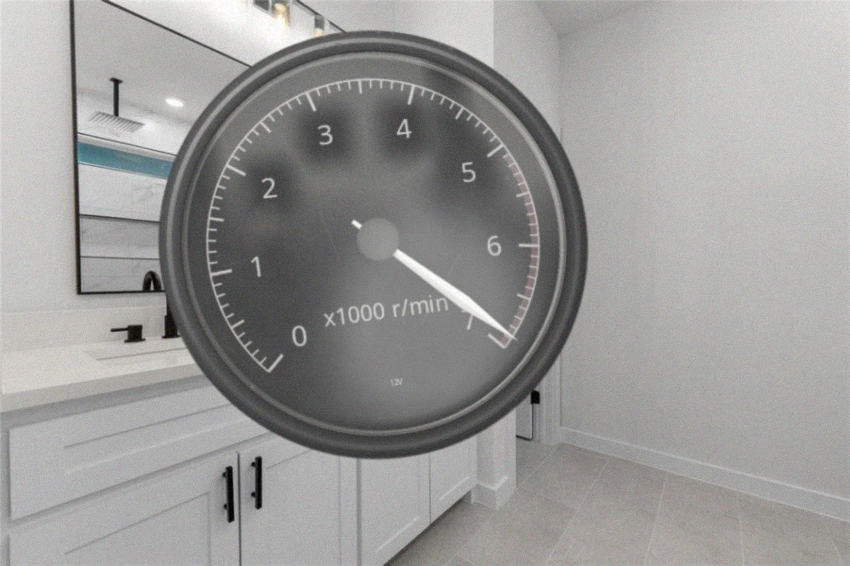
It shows 6900 rpm
